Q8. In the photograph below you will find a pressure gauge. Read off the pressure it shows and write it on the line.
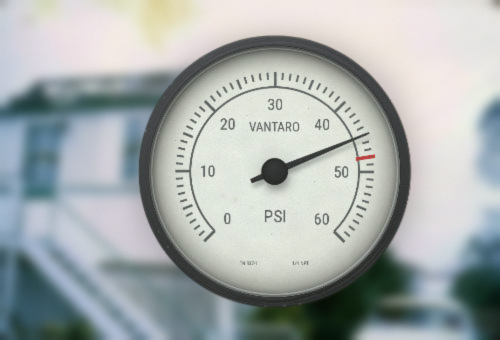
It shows 45 psi
